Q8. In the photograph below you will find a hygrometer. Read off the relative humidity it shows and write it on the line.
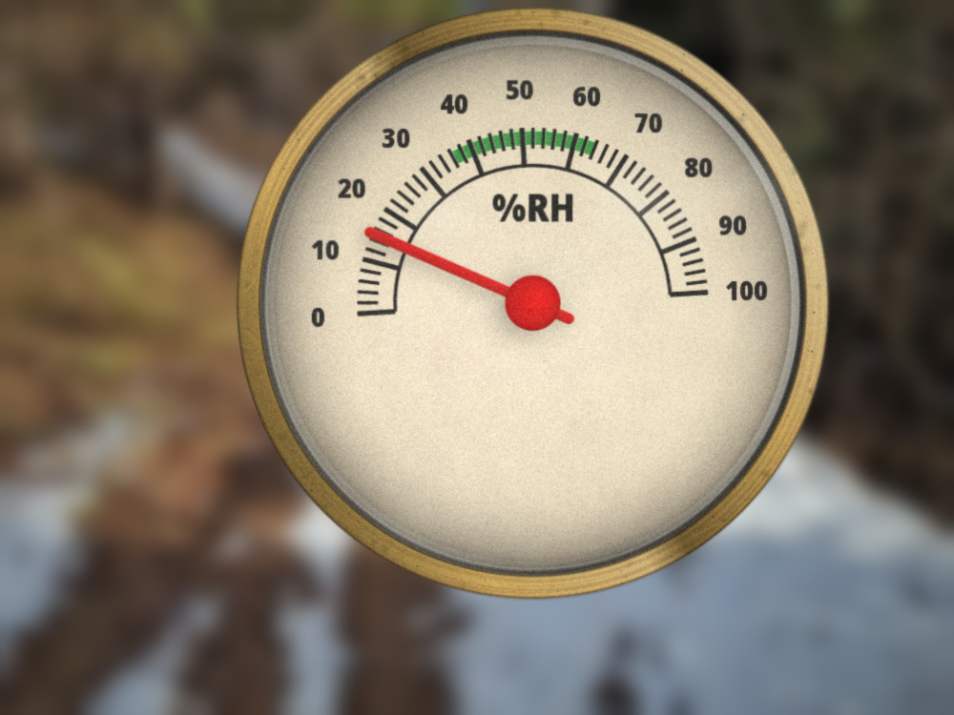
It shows 15 %
